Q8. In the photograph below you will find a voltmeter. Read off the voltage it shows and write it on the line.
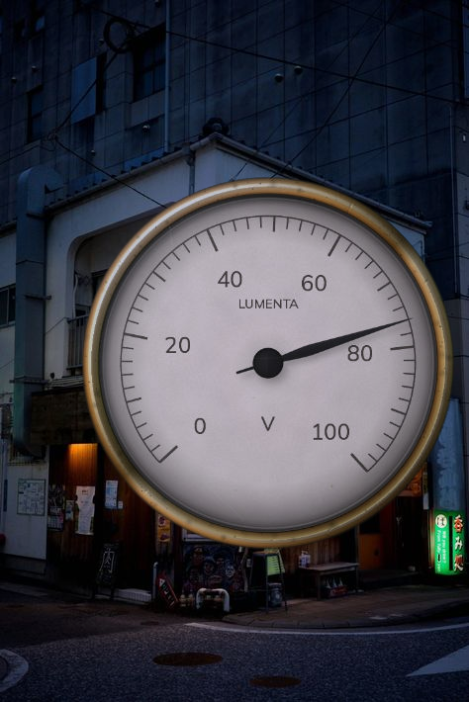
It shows 76 V
